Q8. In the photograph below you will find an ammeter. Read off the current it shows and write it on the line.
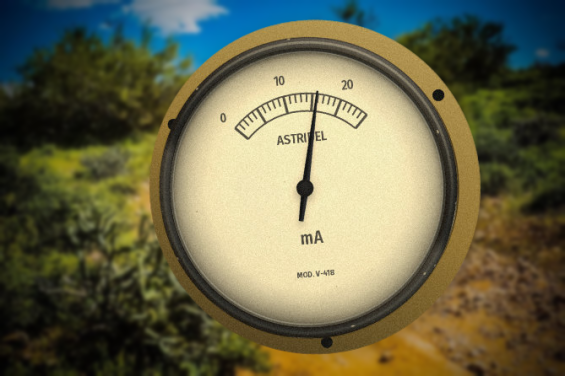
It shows 16 mA
